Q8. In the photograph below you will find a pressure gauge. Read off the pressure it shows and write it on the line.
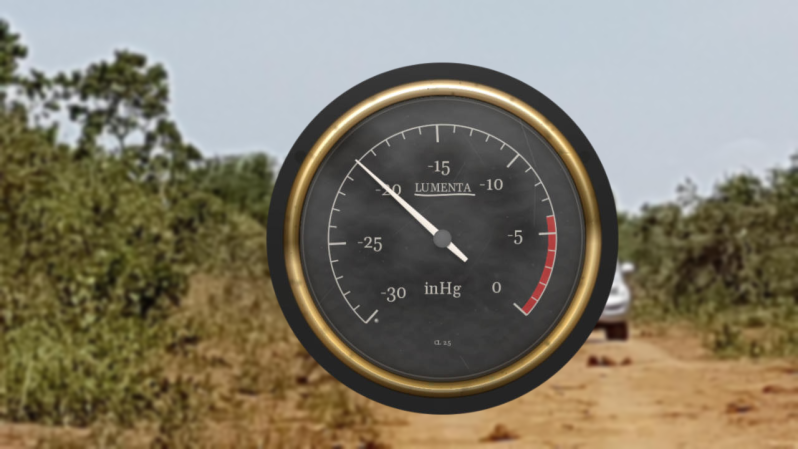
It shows -20 inHg
